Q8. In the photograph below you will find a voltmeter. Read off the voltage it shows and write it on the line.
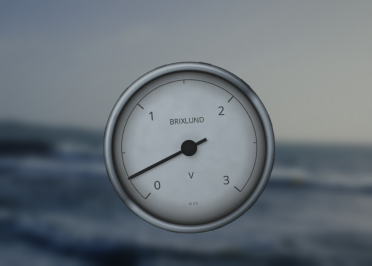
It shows 0.25 V
